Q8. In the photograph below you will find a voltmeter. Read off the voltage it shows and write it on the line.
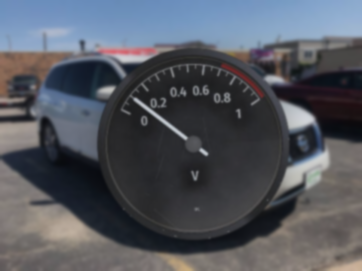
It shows 0.1 V
